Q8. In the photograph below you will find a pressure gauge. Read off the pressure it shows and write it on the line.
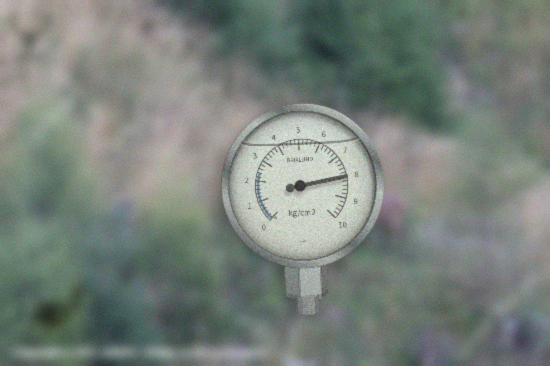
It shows 8 kg/cm²
